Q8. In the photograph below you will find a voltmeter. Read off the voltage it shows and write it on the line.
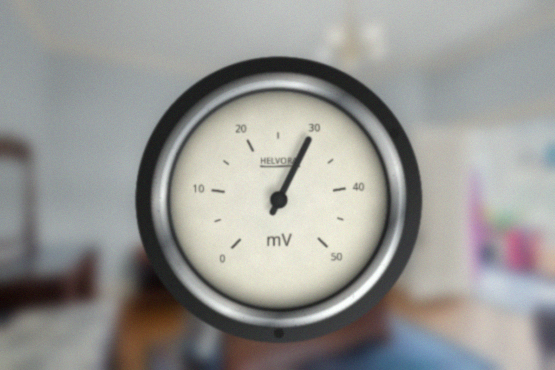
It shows 30 mV
